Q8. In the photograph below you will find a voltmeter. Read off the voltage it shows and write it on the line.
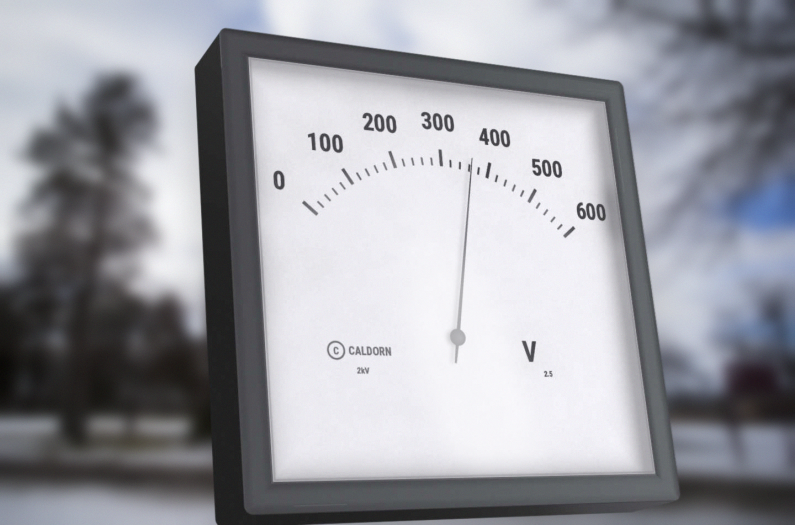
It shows 360 V
